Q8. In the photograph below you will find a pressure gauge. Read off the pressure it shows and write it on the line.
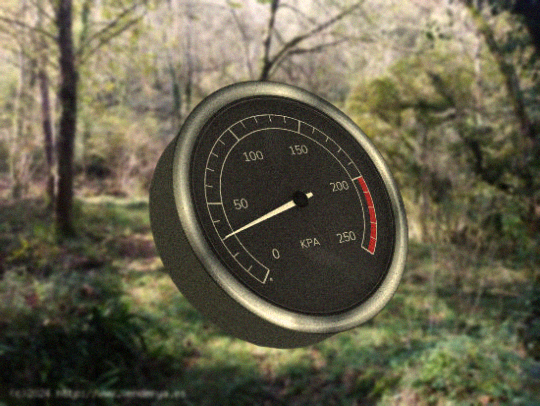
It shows 30 kPa
